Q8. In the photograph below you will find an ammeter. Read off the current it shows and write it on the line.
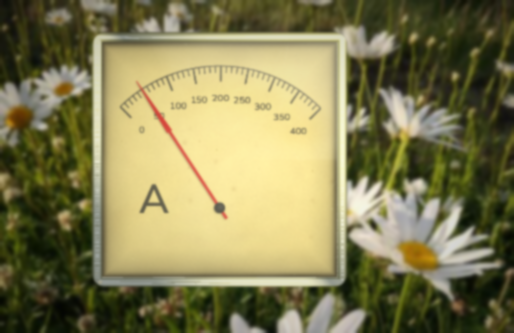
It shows 50 A
